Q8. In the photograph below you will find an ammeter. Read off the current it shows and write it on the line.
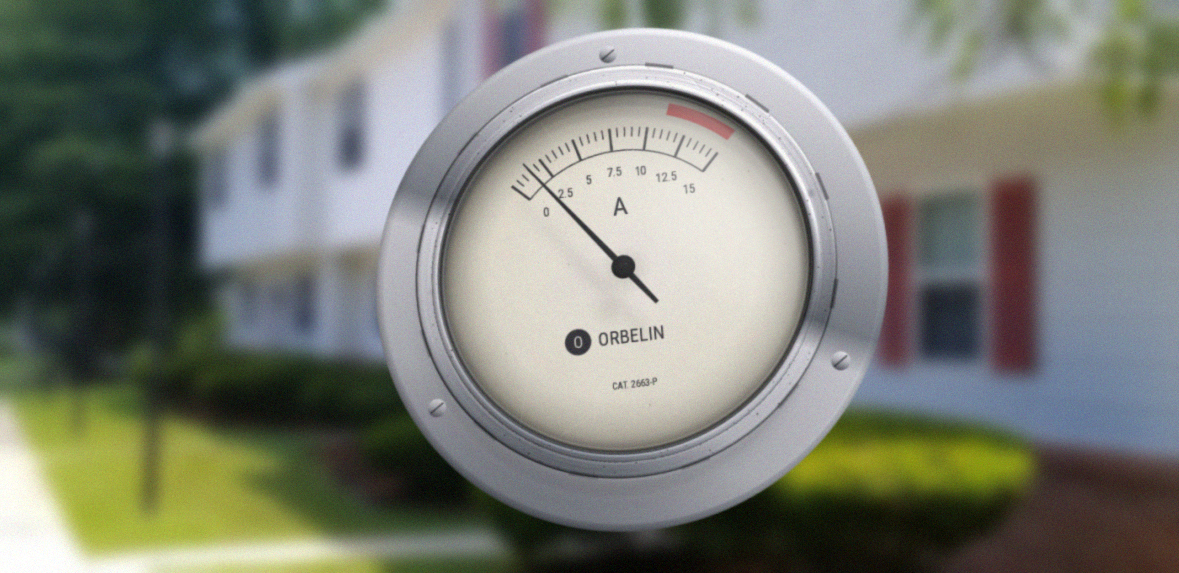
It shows 1.5 A
